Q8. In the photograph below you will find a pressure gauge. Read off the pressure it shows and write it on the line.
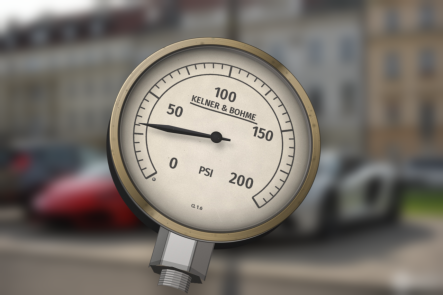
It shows 30 psi
